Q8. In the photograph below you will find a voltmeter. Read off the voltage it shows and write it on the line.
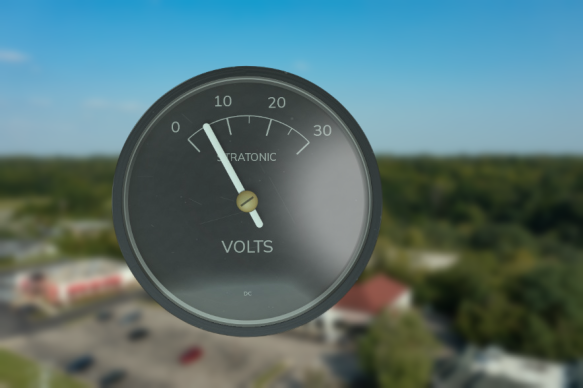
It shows 5 V
